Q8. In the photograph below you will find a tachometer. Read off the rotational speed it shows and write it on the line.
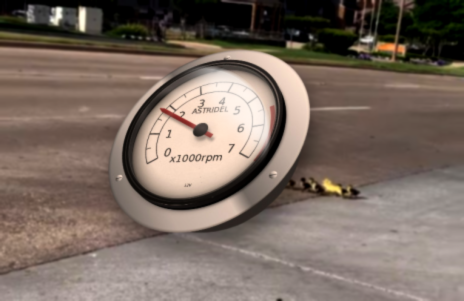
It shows 1750 rpm
